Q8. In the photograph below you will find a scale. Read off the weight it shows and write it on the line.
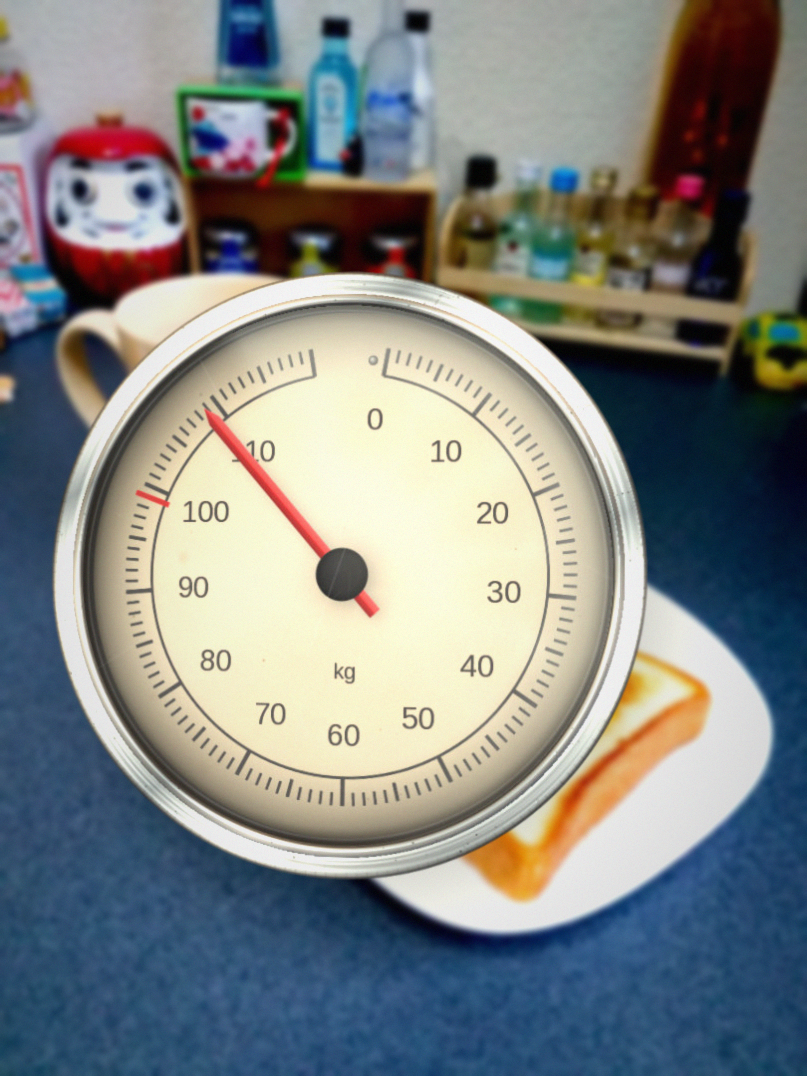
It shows 109 kg
